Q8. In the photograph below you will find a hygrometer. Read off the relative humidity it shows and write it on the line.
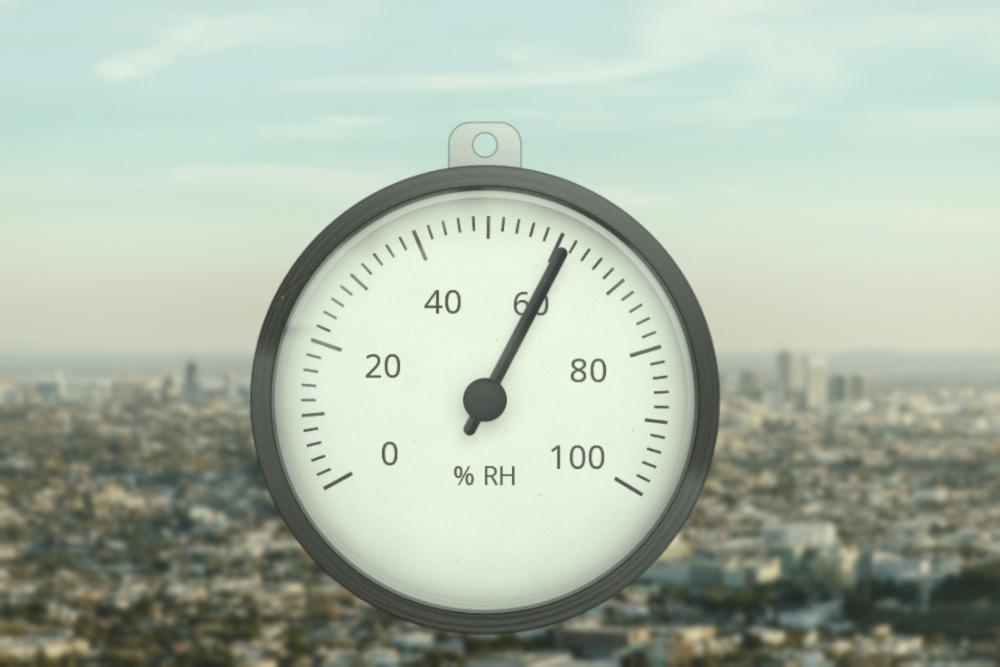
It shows 61 %
